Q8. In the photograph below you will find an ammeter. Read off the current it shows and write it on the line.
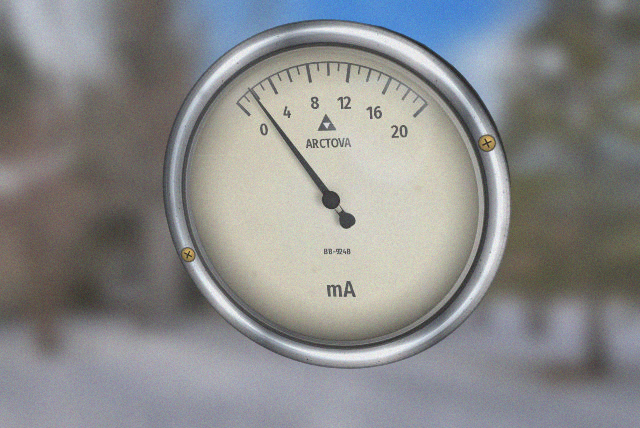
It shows 2 mA
